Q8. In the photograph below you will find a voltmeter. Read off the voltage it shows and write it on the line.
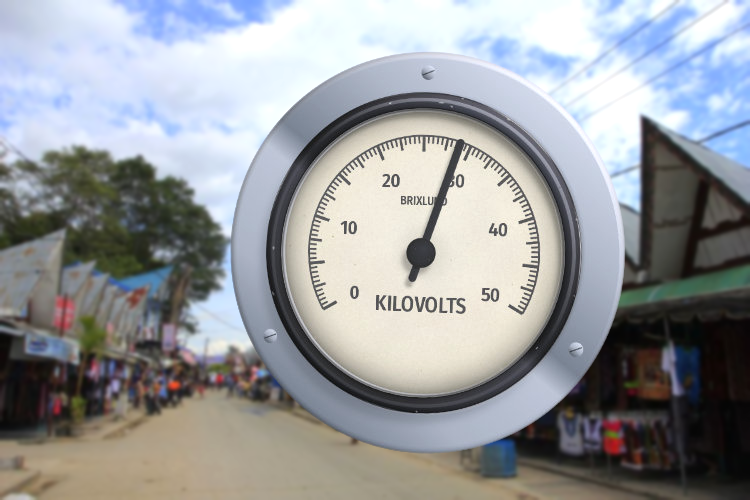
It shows 29 kV
